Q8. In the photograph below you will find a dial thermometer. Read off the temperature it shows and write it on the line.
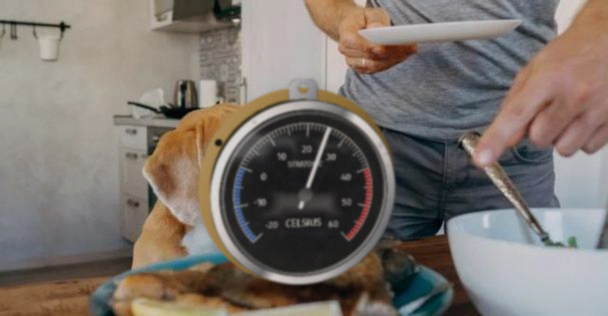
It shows 25 °C
